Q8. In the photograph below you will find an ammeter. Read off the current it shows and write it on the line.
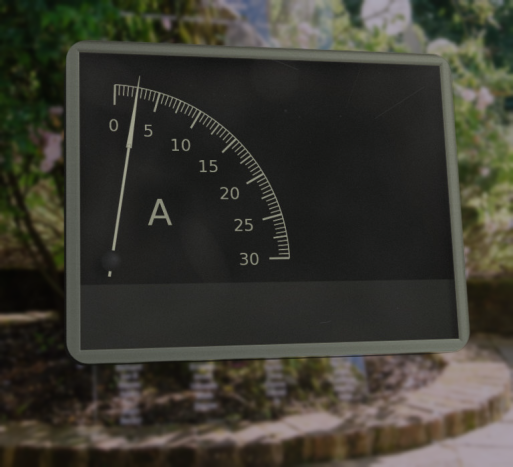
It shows 2.5 A
